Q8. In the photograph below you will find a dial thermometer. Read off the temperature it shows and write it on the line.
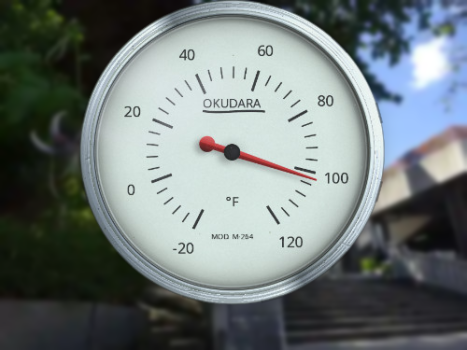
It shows 102 °F
